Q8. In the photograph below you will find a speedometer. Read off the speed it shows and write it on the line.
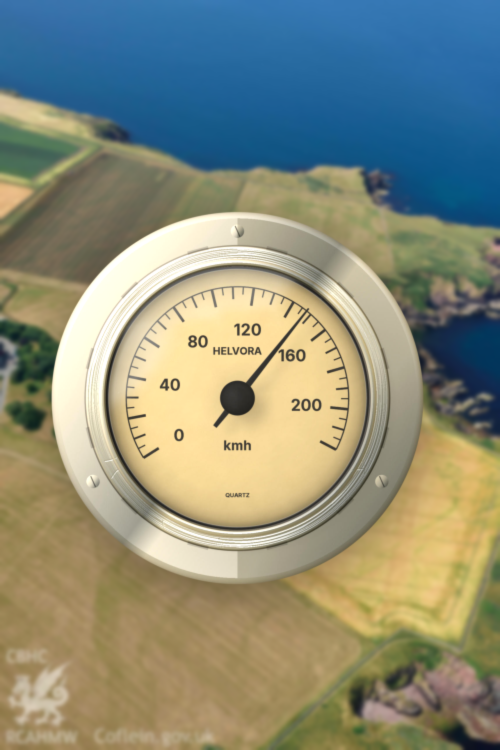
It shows 147.5 km/h
